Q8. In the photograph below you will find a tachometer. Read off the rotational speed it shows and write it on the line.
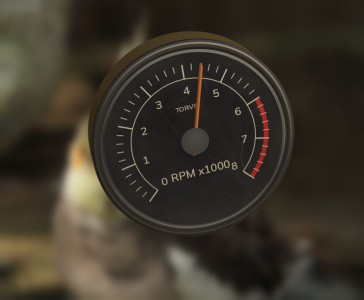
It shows 4400 rpm
